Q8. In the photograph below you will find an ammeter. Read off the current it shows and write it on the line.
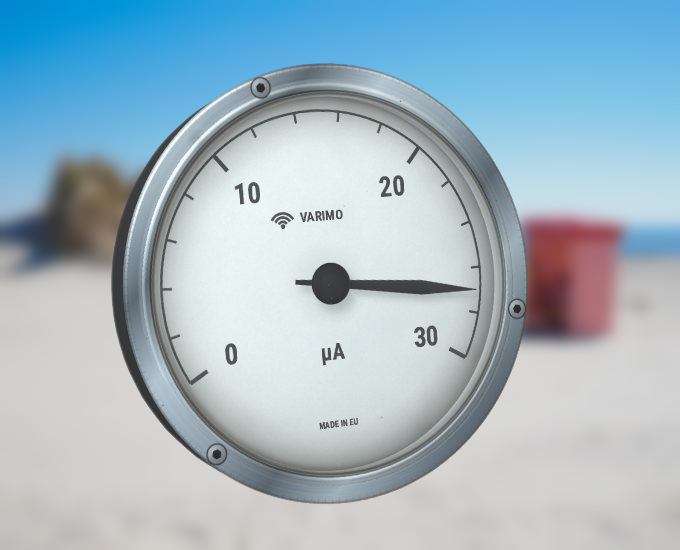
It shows 27 µA
